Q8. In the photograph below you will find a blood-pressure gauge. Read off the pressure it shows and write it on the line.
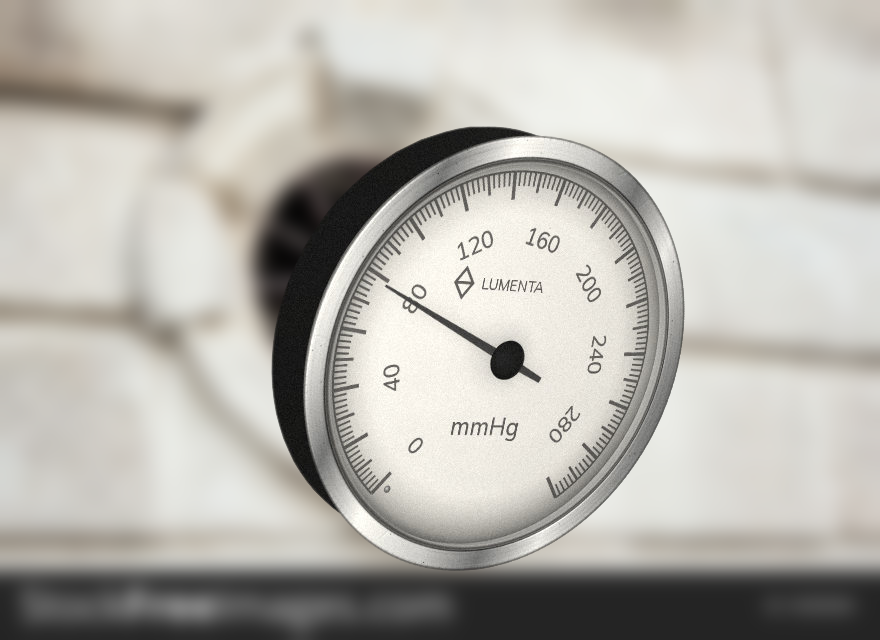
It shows 78 mmHg
